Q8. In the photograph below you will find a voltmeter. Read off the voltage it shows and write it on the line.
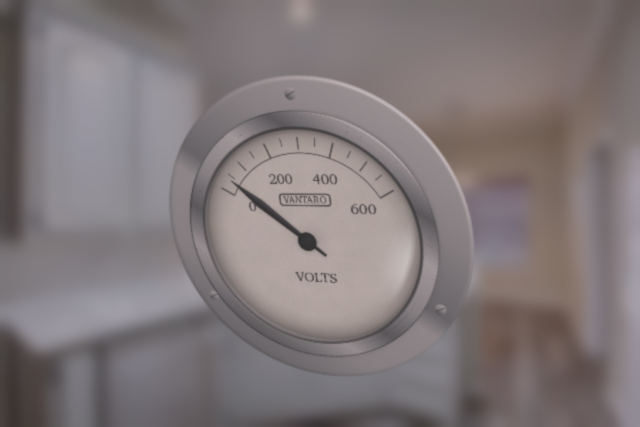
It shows 50 V
